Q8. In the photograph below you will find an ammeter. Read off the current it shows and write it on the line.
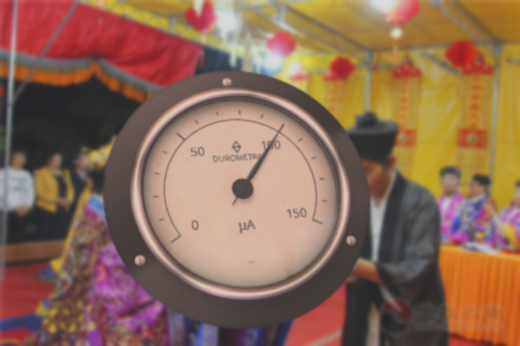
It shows 100 µA
